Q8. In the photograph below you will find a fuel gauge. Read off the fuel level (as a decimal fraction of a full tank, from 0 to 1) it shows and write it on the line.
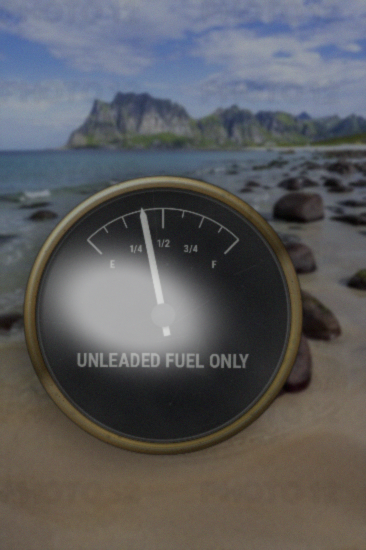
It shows 0.375
